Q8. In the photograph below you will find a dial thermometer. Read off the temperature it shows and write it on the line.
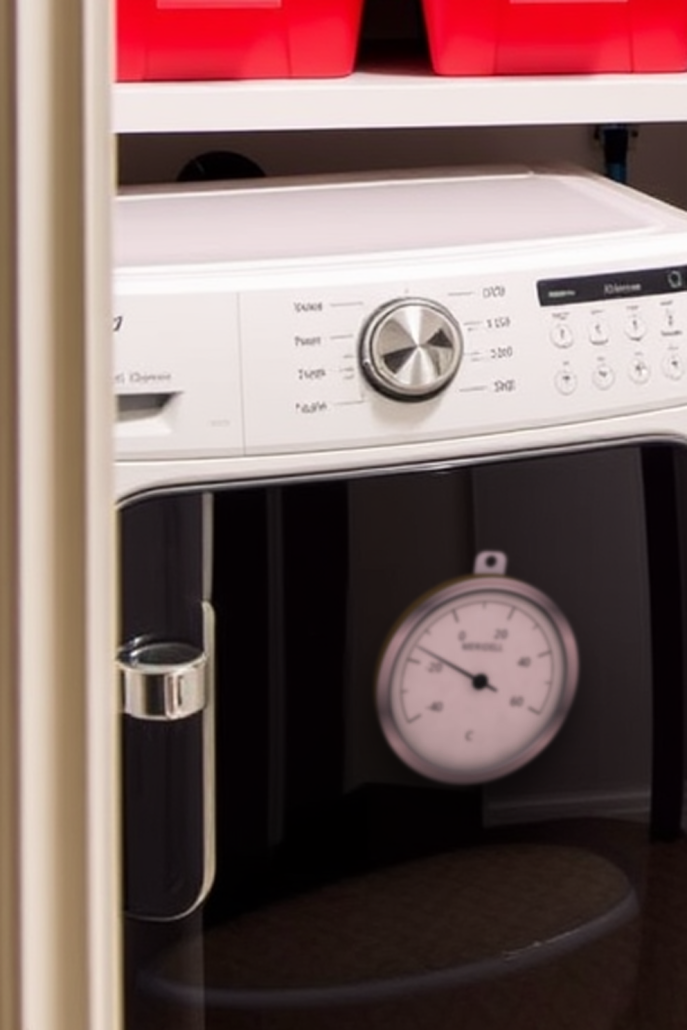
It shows -15 °C
